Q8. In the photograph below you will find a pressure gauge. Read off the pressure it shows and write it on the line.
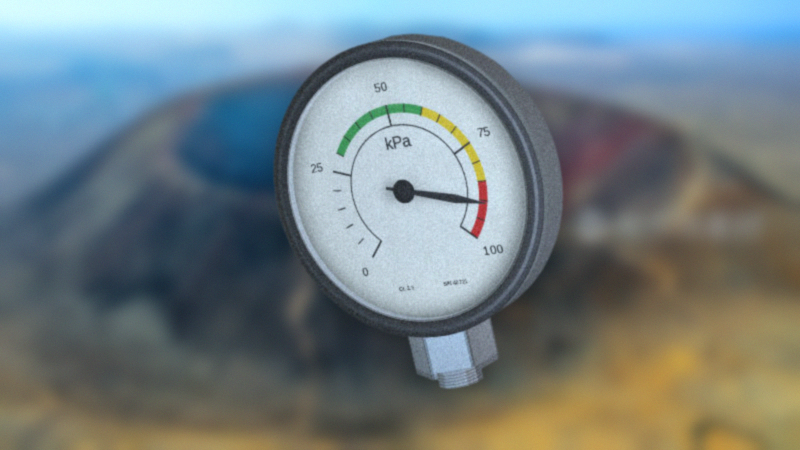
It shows 90 kPa
